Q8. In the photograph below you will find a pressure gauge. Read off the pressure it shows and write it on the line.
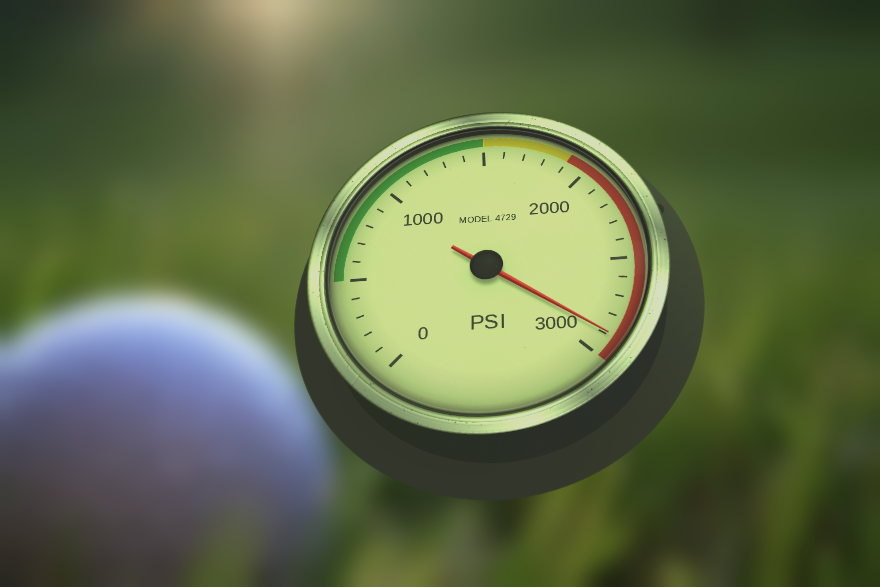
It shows 2900 psi
